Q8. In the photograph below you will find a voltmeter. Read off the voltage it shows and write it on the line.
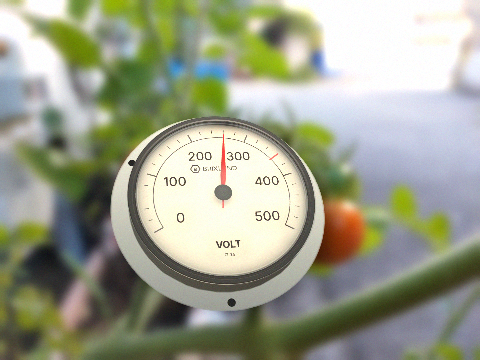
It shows 260 V
